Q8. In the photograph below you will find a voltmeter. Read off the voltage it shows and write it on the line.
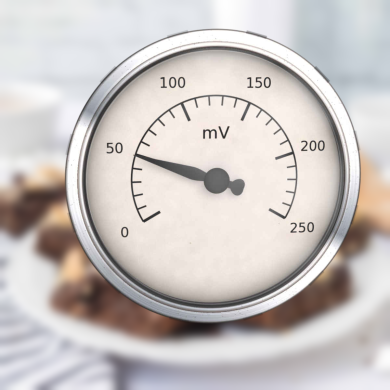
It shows 50 mV
